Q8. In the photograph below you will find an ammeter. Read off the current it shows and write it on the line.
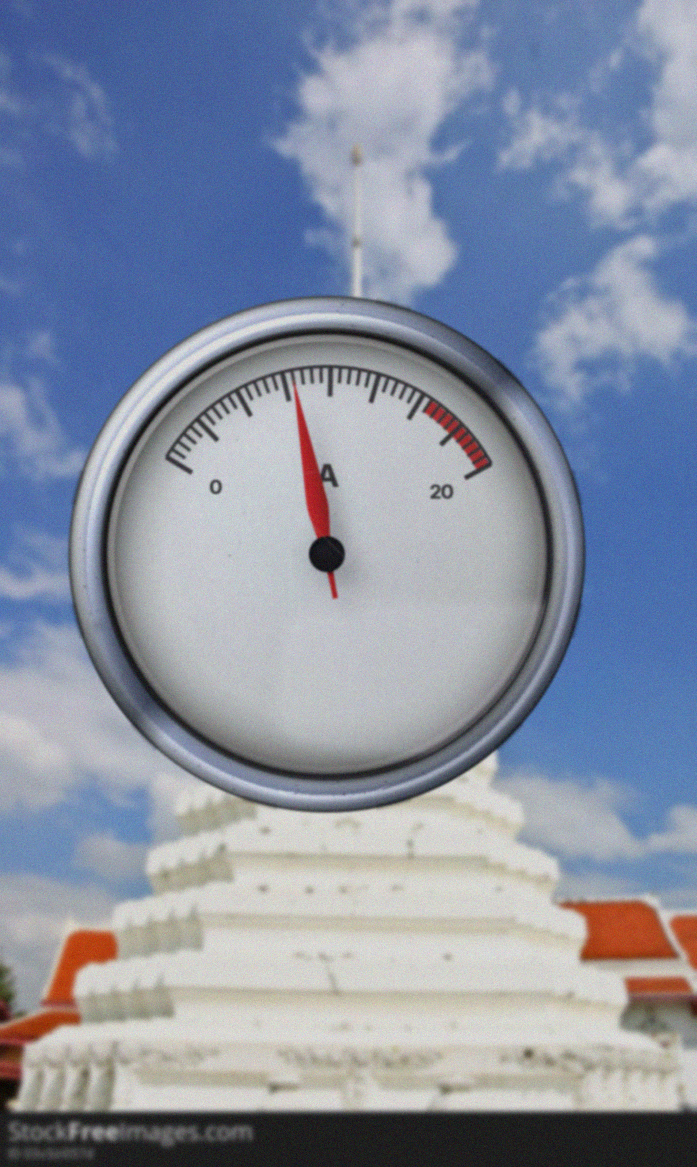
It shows 8 A
